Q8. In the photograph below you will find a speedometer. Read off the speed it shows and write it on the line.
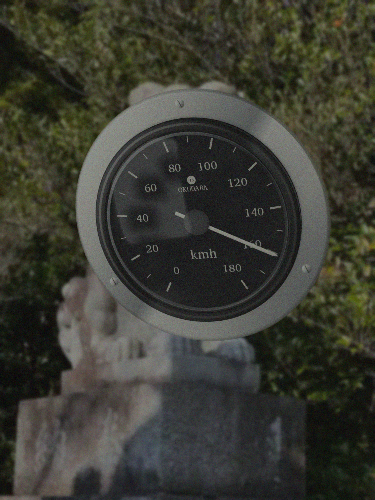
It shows 160 km/h
